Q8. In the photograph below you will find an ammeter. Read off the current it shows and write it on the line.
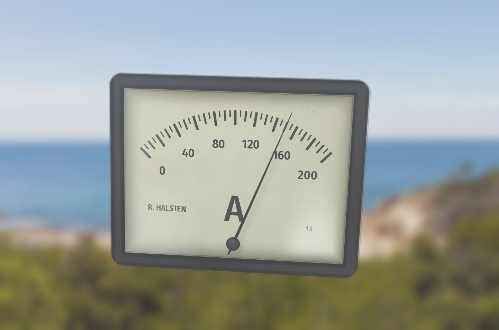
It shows 150 A
